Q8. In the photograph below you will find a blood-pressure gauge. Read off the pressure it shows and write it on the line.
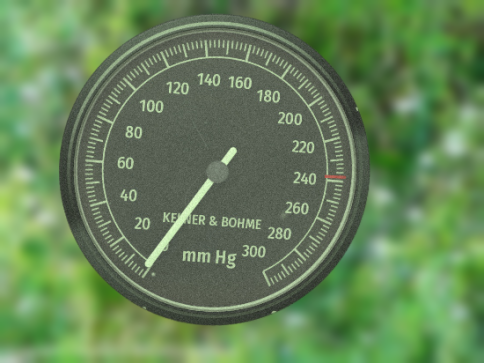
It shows 2 mmHg
